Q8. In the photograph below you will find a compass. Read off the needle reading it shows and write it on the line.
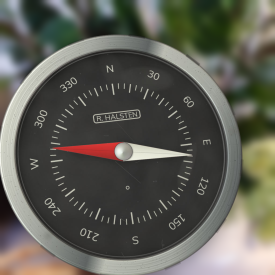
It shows 280 °
